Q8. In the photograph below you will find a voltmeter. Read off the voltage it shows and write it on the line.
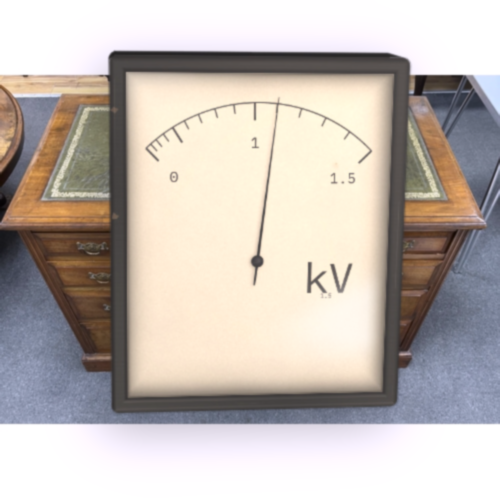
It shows 1.1 kV
